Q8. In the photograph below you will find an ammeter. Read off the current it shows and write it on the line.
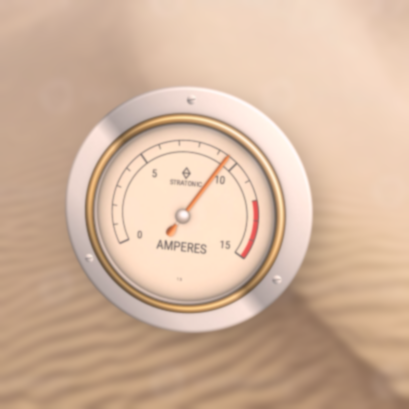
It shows 9.5 A
